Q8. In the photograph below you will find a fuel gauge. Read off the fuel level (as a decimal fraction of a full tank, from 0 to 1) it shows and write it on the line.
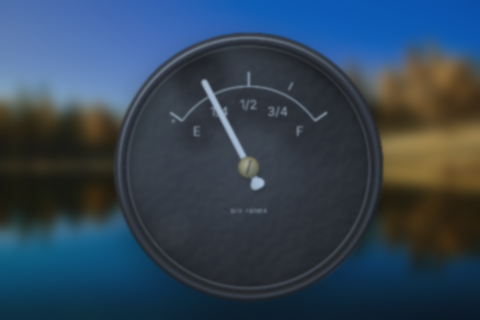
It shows 0.25
